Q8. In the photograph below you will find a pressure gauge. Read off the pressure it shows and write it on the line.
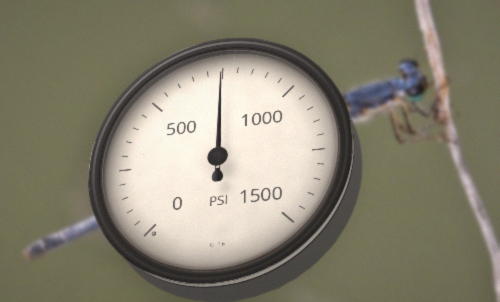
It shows 750 psi
